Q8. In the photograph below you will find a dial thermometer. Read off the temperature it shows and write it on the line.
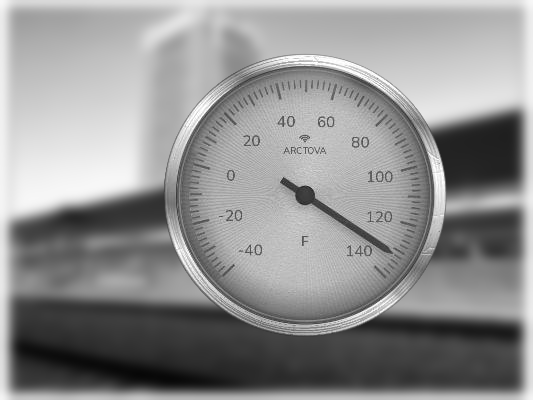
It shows 132 °F
